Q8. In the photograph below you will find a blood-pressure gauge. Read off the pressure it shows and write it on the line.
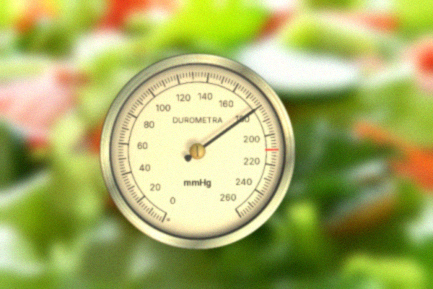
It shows 180 mmHg
